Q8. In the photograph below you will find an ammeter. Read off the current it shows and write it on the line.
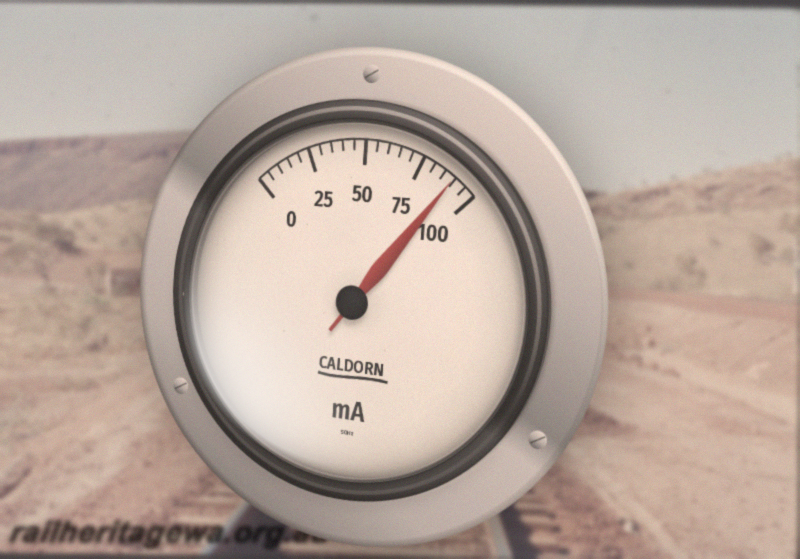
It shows 90 mA
